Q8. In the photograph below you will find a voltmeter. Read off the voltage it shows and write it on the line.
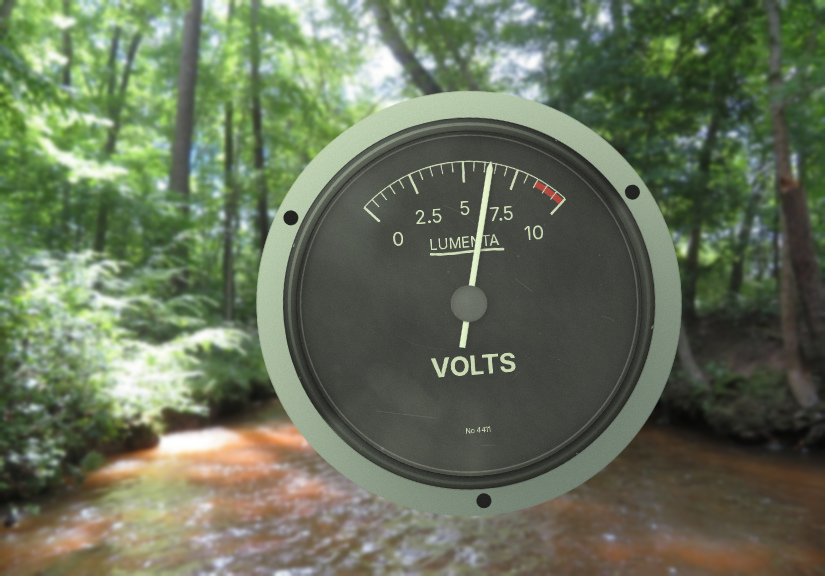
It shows 6.25 V
